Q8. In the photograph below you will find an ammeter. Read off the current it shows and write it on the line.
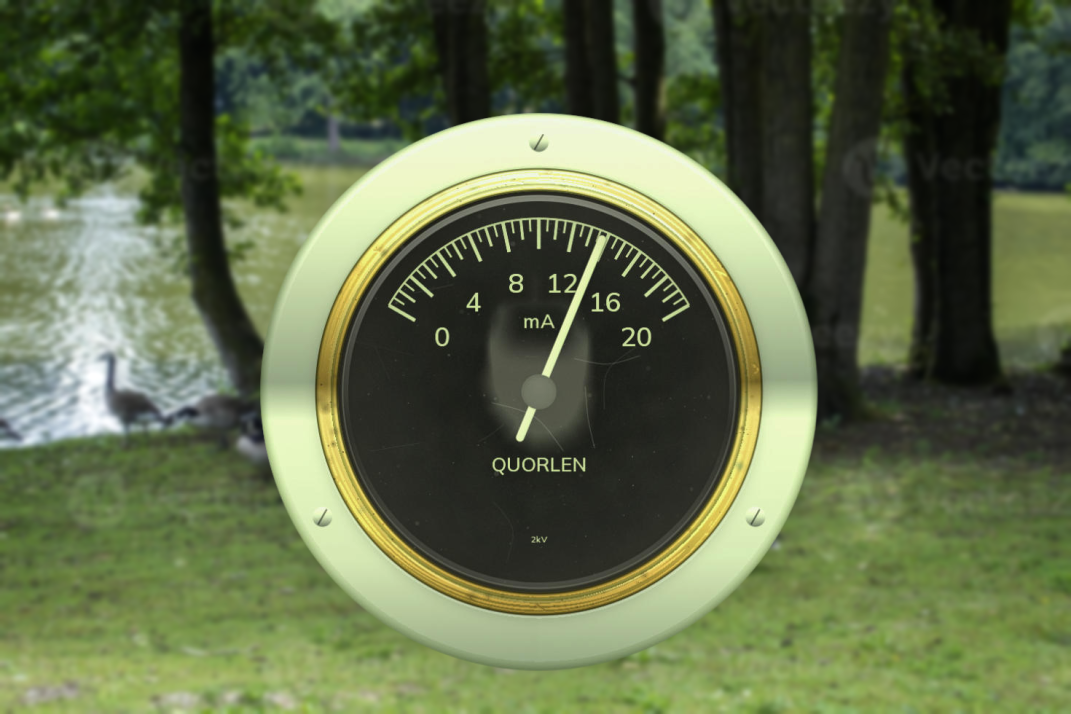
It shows 13.75 mA
